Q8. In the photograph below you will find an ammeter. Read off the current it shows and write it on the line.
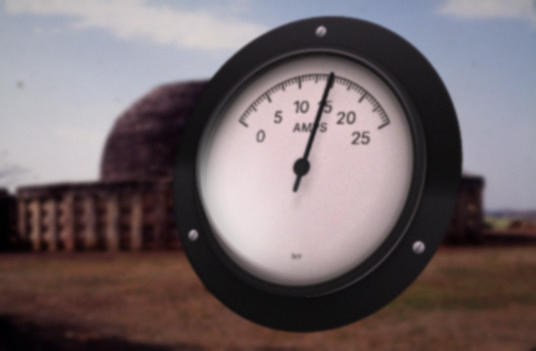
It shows 15 A
